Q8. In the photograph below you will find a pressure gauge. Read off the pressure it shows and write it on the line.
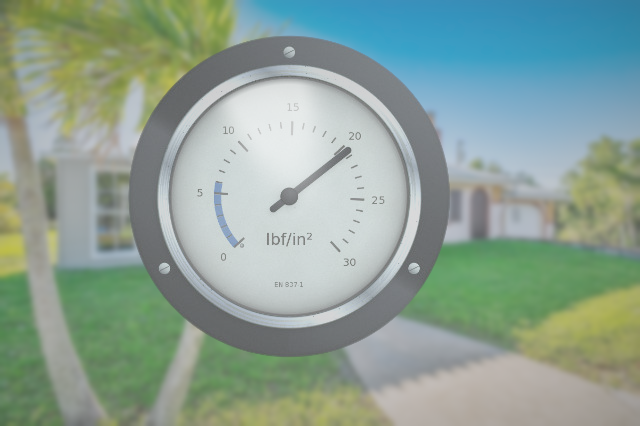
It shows 20.5 psi
